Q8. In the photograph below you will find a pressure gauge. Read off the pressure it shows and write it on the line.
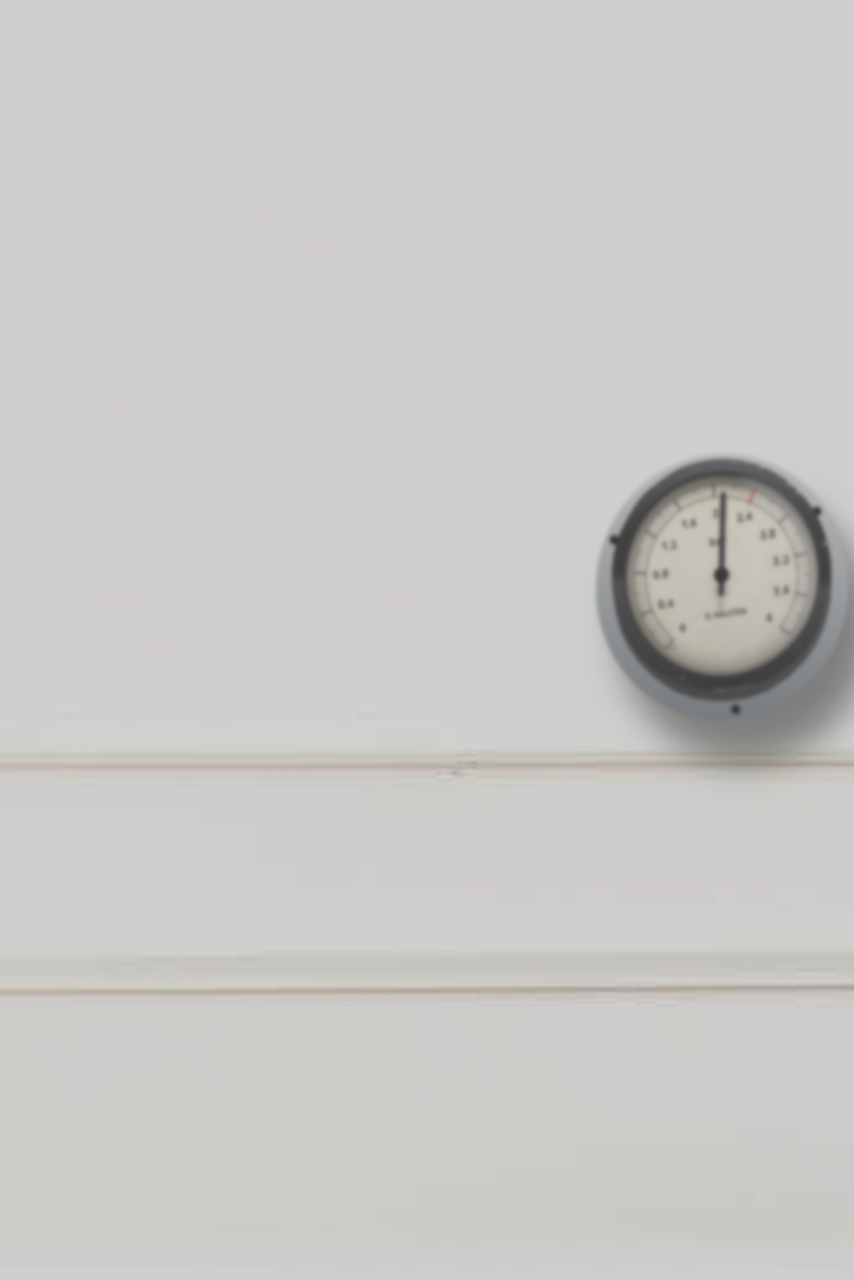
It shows 2.1 bar
